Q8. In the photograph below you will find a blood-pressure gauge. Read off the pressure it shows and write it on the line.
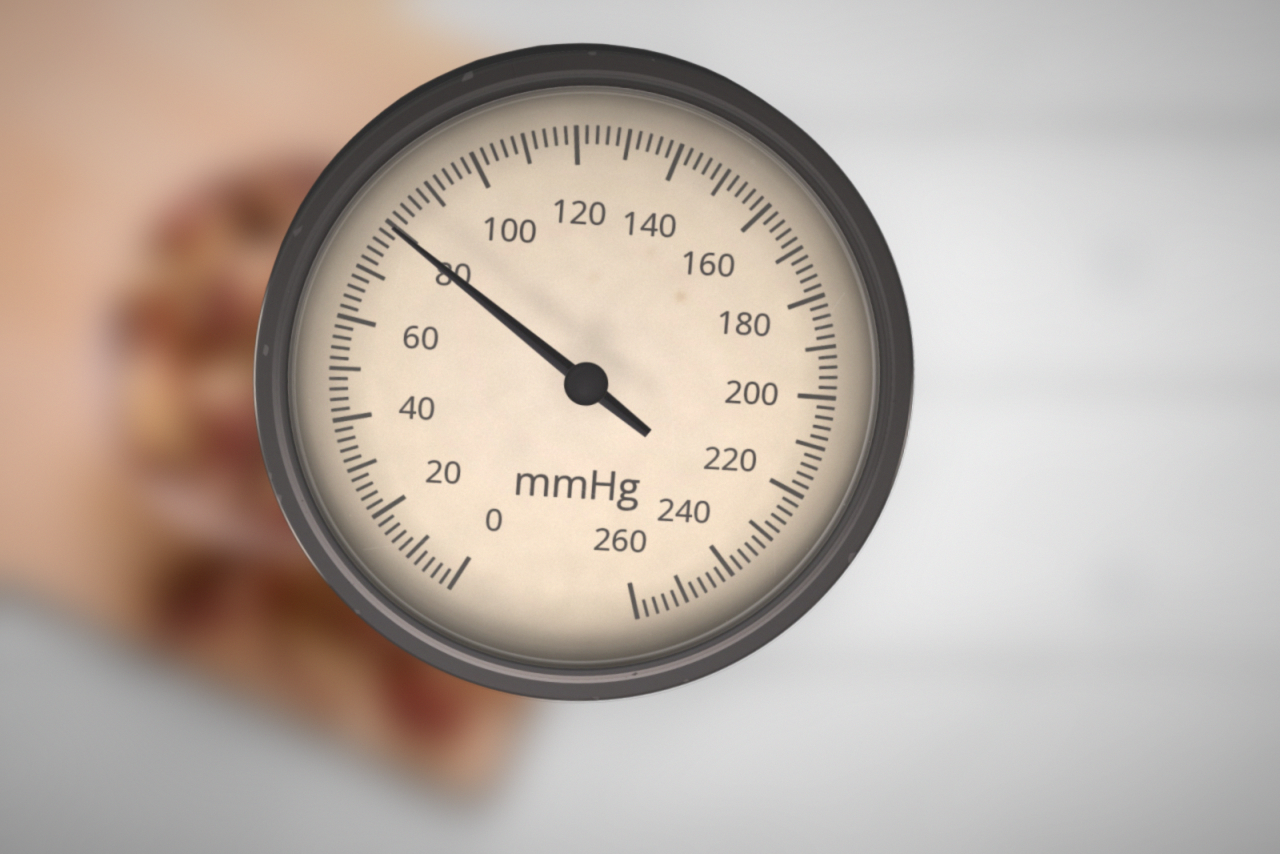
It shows 80 mmHg
